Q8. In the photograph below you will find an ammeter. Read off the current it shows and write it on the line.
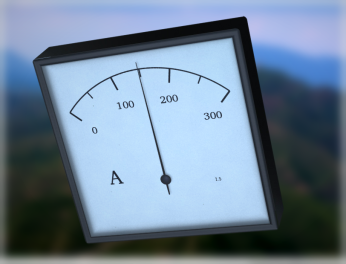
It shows 150 A
